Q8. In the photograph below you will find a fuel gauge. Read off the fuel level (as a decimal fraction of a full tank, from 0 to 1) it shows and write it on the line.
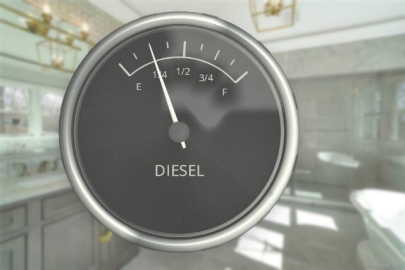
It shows 0.25
